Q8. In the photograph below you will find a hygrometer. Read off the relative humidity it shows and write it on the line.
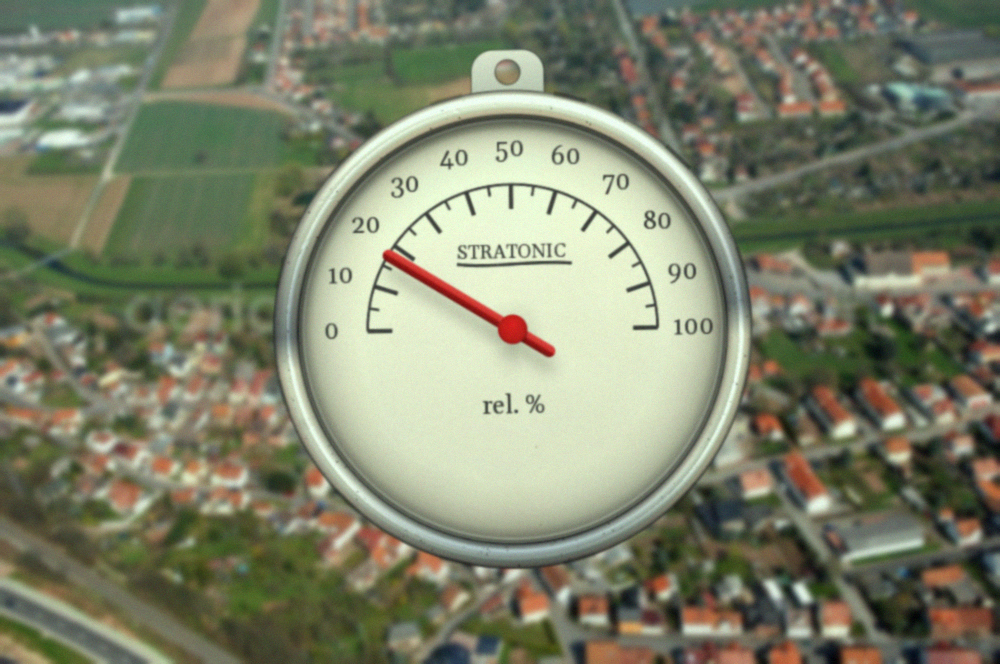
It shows 17.5 %
